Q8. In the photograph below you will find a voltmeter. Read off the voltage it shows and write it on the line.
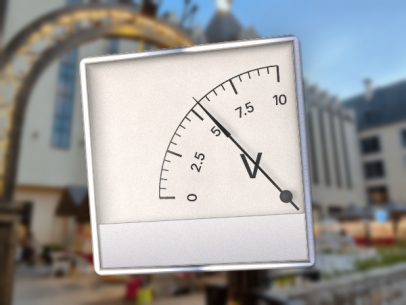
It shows 5.5 V
